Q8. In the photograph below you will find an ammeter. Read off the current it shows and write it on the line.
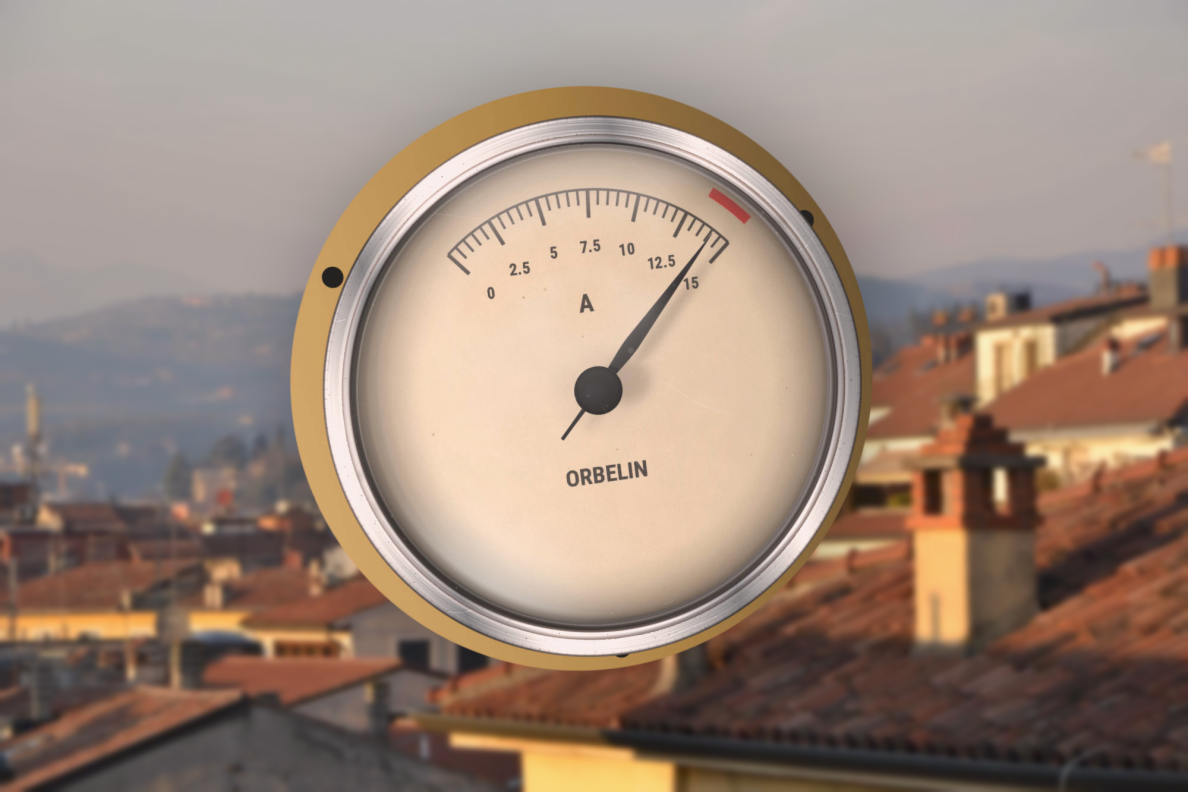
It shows 14 A
